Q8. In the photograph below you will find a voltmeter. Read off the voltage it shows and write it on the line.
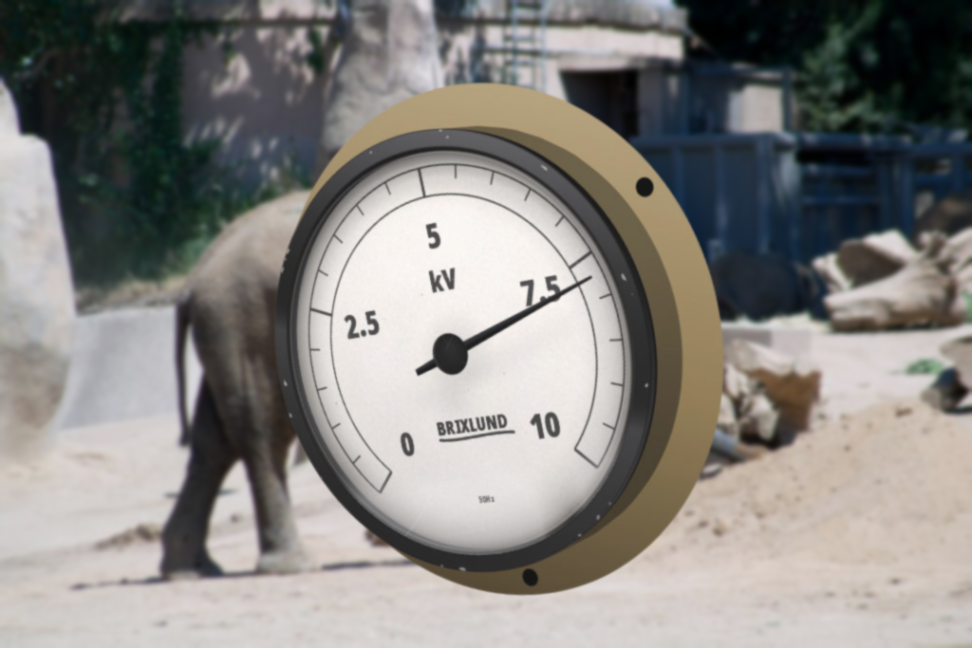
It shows 7.75 kV
